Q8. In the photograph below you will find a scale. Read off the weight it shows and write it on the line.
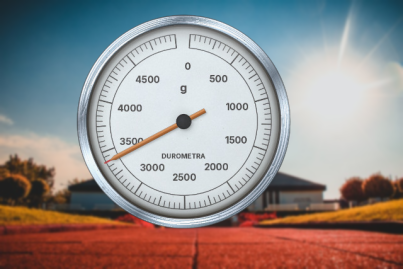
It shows 3400 g
